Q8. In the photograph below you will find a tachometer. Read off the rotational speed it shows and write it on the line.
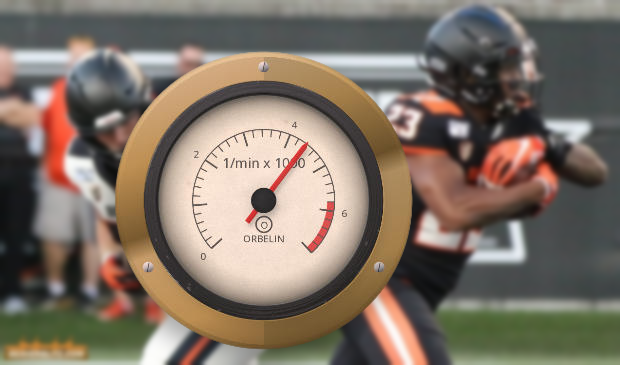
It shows 4400 rpm
